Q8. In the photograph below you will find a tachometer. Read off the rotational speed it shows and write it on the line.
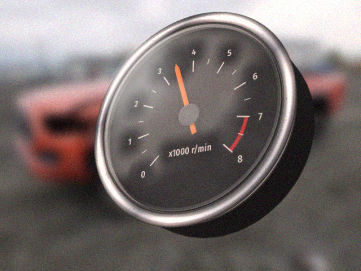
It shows 3500 rpm
